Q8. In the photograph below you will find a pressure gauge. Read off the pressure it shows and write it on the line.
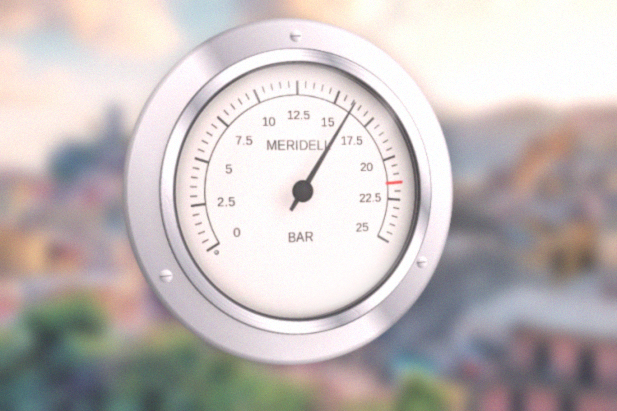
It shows 16 bar
